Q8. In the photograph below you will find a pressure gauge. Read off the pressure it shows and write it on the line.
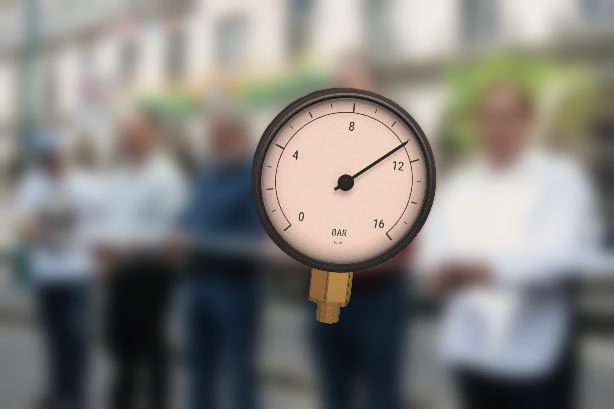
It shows 11 bar
